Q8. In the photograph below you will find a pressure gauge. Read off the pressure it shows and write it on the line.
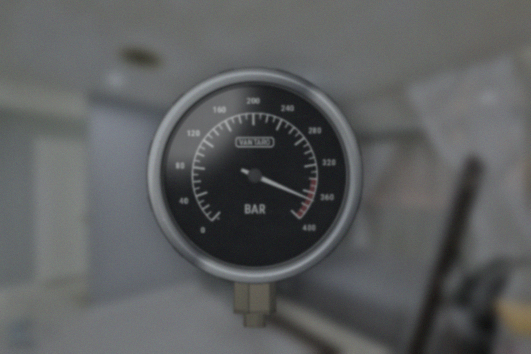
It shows 370 bar
